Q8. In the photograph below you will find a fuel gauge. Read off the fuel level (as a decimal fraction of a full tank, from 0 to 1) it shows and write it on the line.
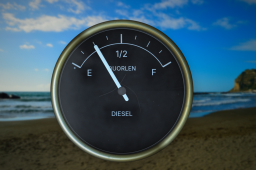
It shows 0.25
